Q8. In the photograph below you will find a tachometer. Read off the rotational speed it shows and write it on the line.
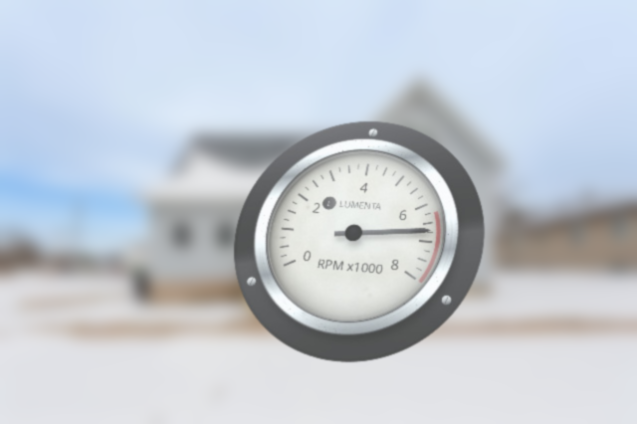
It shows 6750 rpm
